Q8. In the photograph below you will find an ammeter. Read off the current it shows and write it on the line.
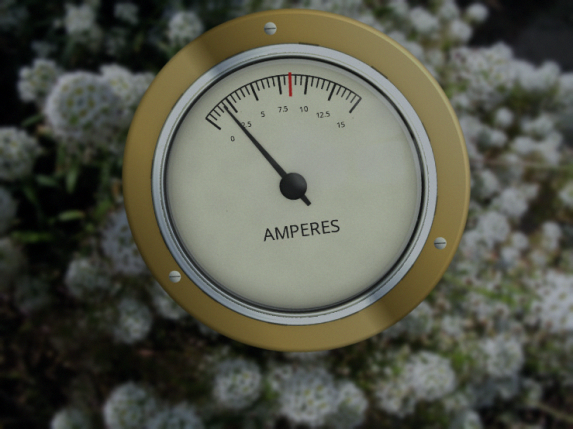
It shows 2 A
